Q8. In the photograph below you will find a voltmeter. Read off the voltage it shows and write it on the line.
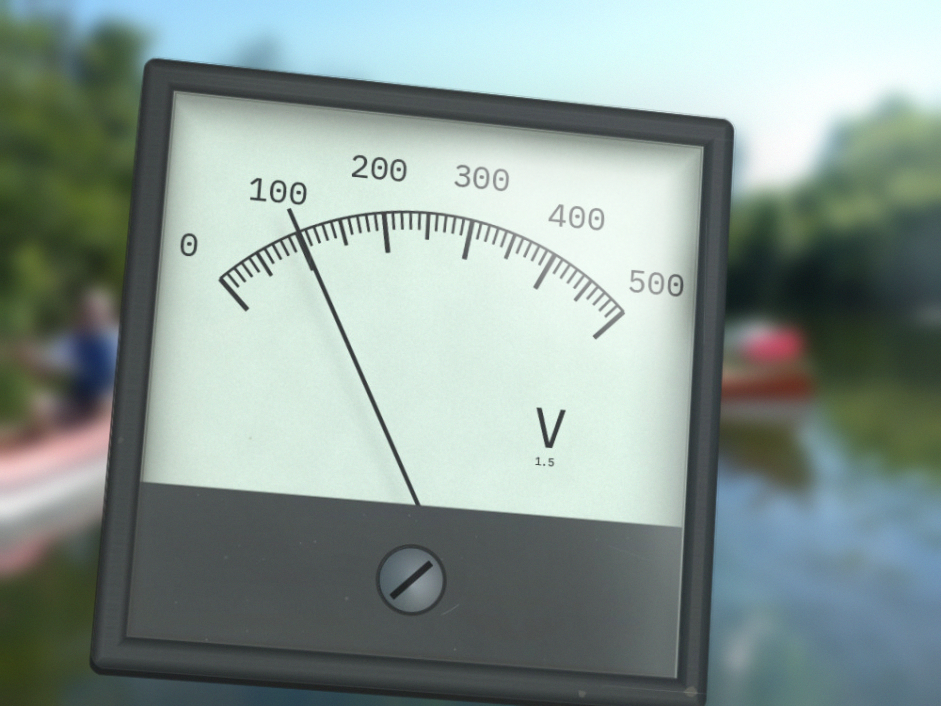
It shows 100 V
